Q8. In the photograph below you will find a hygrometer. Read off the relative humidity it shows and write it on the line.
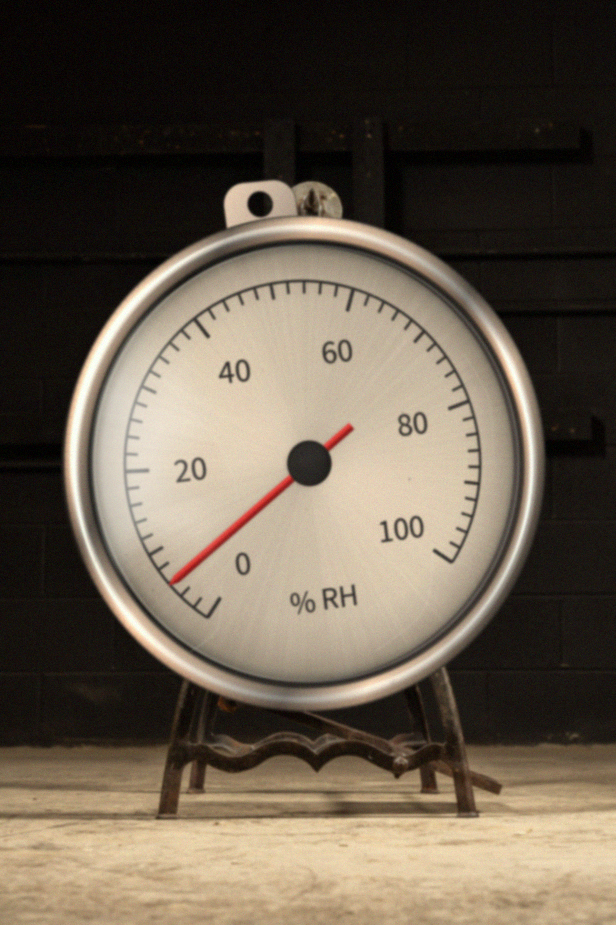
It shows 6 %
